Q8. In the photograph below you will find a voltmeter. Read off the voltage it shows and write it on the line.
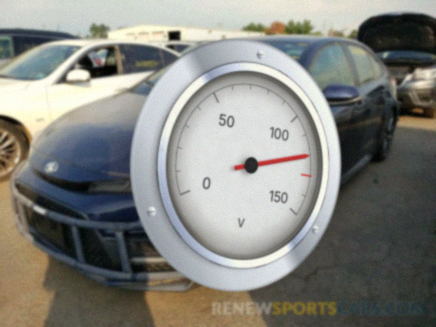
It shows 120 V
